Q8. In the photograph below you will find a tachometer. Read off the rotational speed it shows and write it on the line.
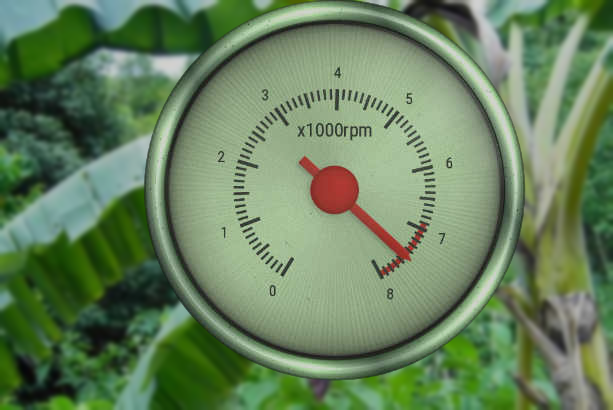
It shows 7500 rpm
